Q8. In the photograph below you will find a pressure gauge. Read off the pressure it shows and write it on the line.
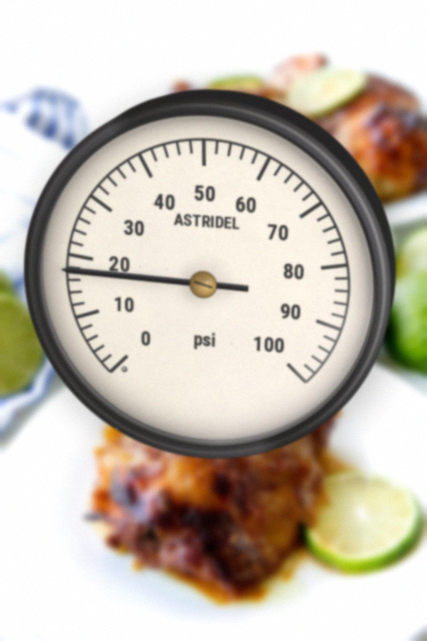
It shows 18 psi
